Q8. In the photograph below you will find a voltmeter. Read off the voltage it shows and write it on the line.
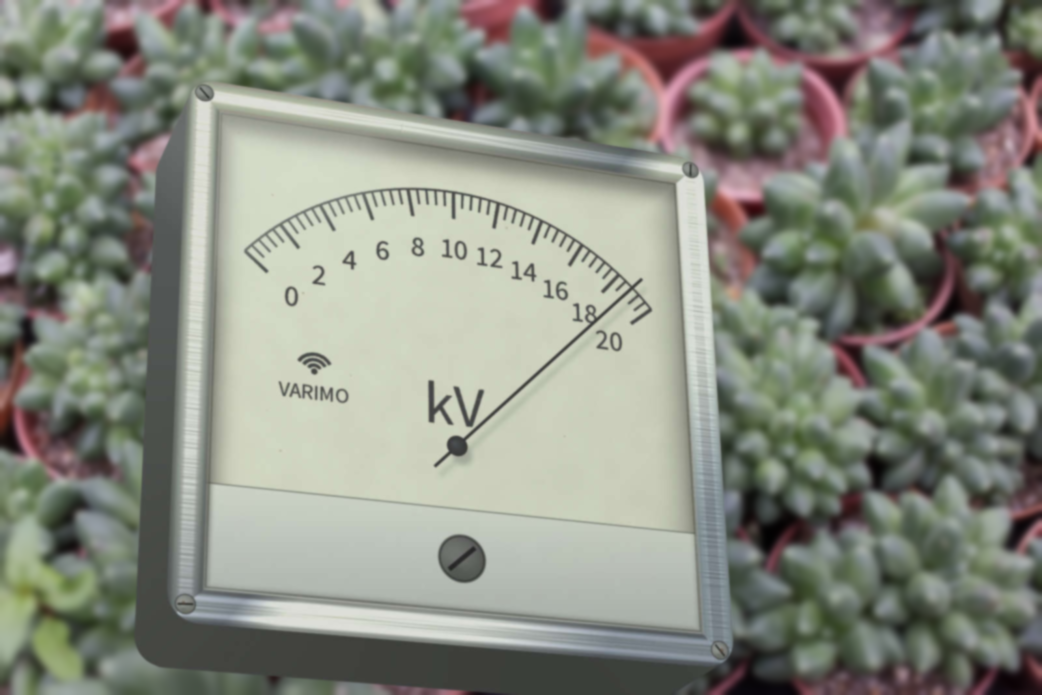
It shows 18.8 kV
